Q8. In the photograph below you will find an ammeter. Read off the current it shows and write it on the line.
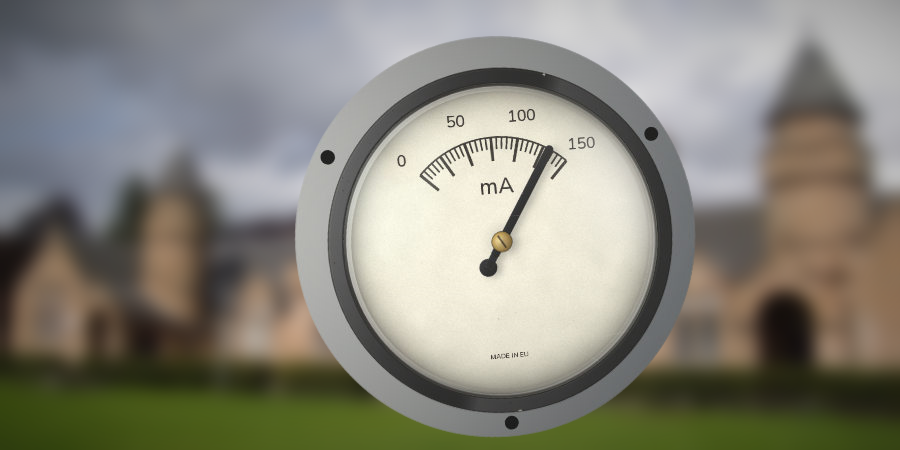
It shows 130 mA
